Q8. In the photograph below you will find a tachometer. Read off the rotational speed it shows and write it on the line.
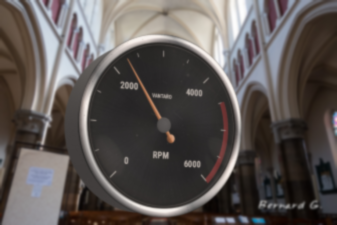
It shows 2250 rpm
